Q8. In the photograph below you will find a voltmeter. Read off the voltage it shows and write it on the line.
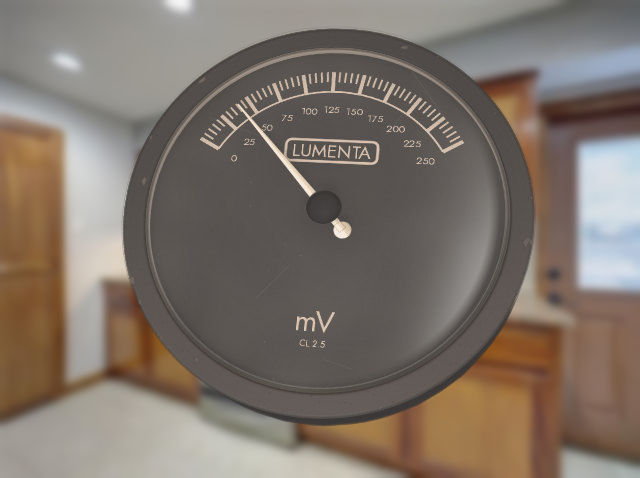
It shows 40 mV
